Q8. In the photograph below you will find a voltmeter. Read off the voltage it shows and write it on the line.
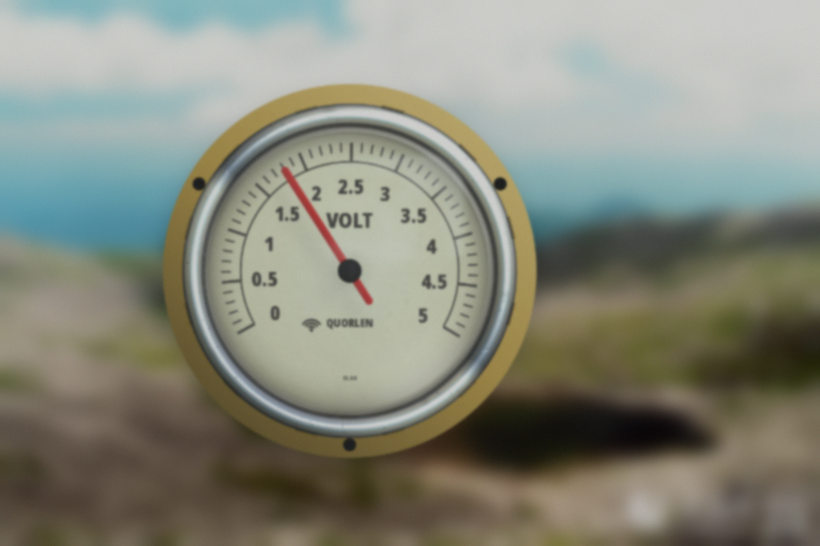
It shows 1.8 V
